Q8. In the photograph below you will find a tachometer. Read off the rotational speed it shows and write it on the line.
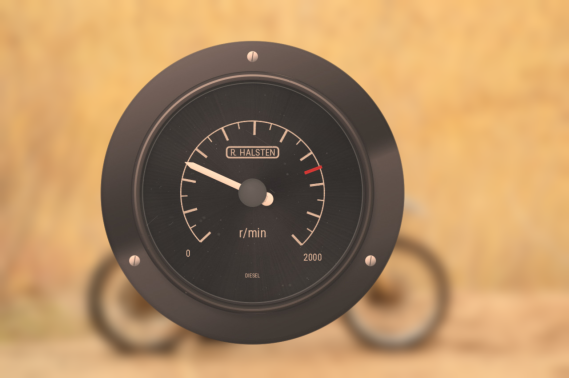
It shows 500 rpm
